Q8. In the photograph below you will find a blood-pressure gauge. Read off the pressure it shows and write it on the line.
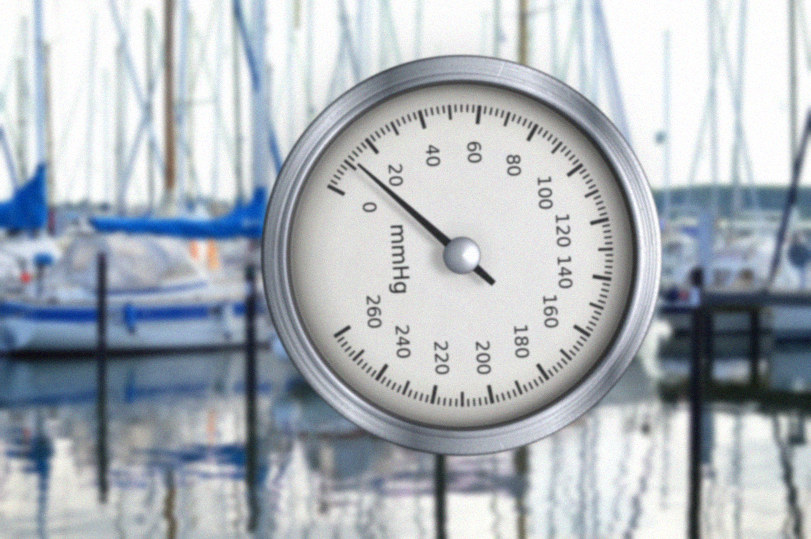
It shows 12 mmHg
